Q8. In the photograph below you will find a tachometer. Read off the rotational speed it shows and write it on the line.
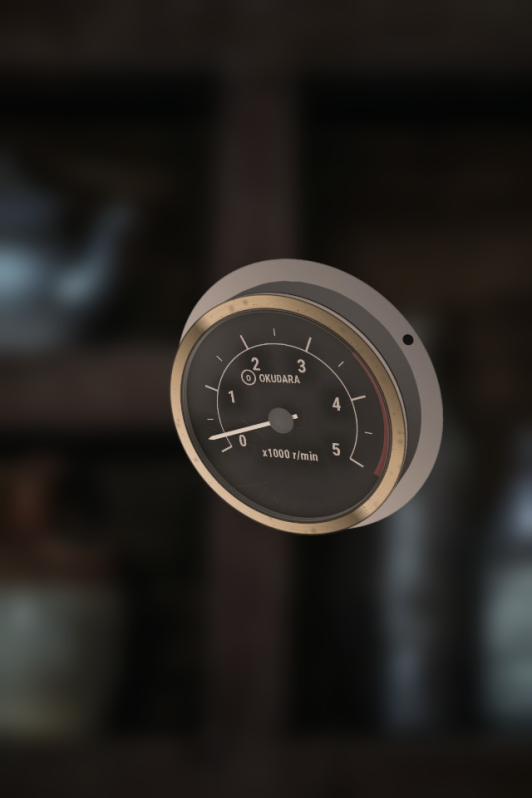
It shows 250 rpm
